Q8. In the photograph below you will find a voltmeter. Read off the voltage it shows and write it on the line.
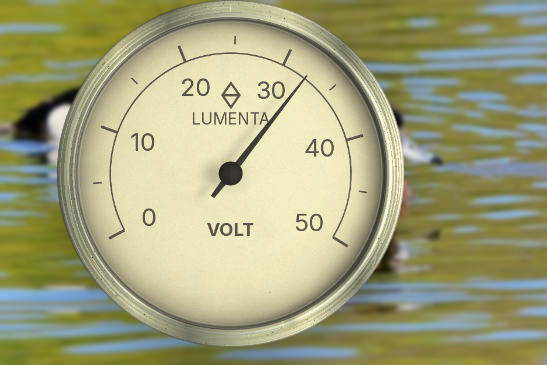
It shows 32.5 V
